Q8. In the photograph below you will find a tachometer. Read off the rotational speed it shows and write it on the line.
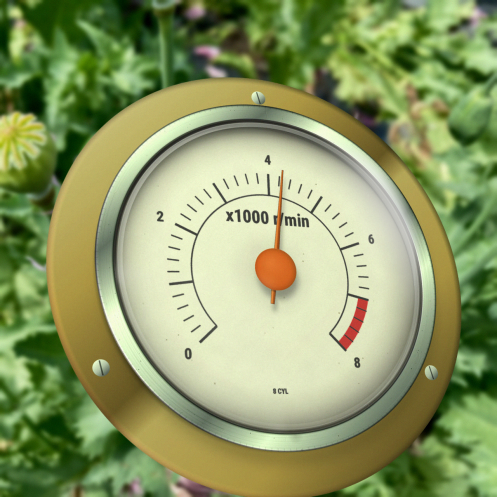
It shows 4200 rpm
